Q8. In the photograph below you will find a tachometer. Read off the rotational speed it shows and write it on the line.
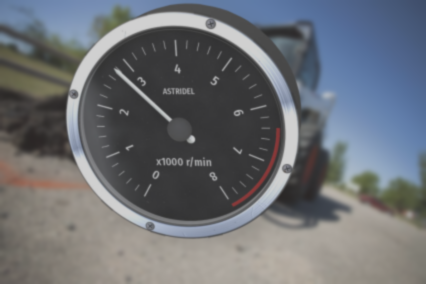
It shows 2800 rpm
